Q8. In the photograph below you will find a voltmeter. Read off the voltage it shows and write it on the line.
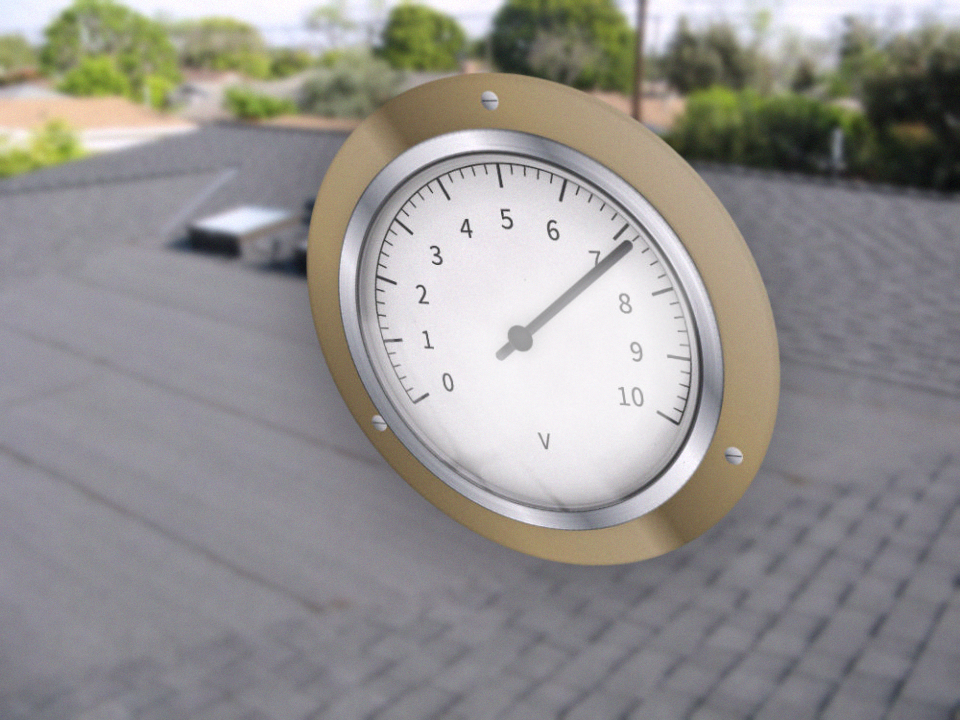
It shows 7.2 V
